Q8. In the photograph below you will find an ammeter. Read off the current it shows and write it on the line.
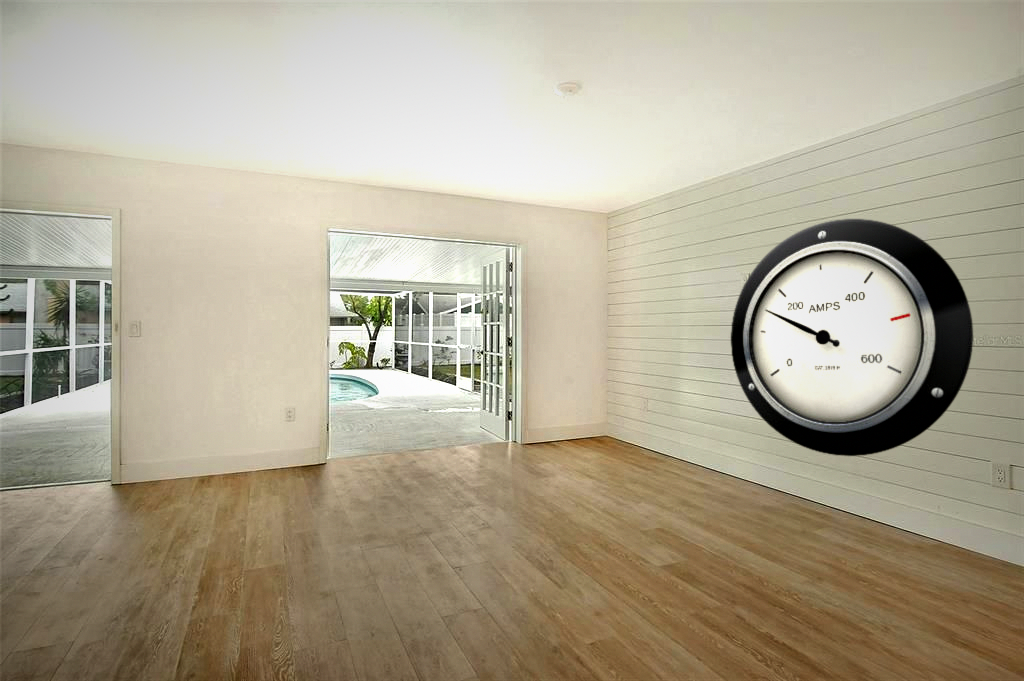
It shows 150 A
